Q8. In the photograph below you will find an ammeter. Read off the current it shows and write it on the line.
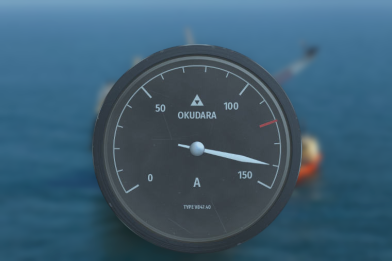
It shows 140 A
